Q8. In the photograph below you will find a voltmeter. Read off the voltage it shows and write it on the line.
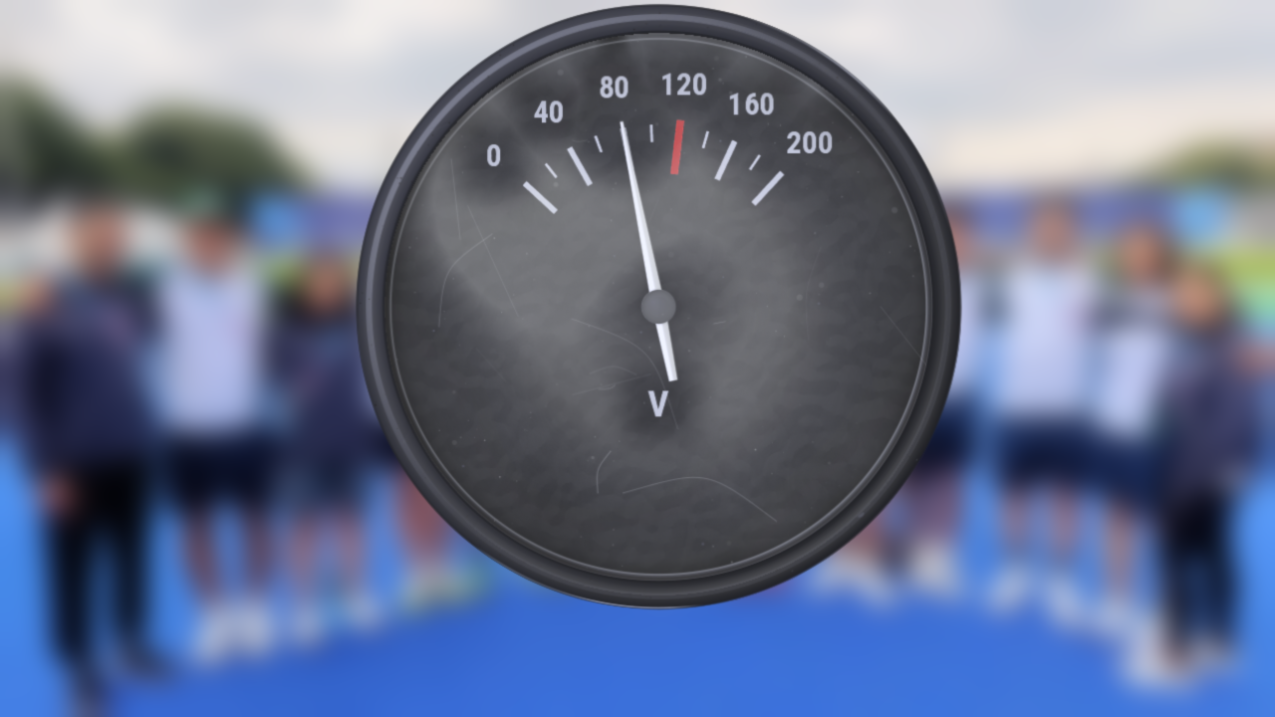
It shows 80 V
